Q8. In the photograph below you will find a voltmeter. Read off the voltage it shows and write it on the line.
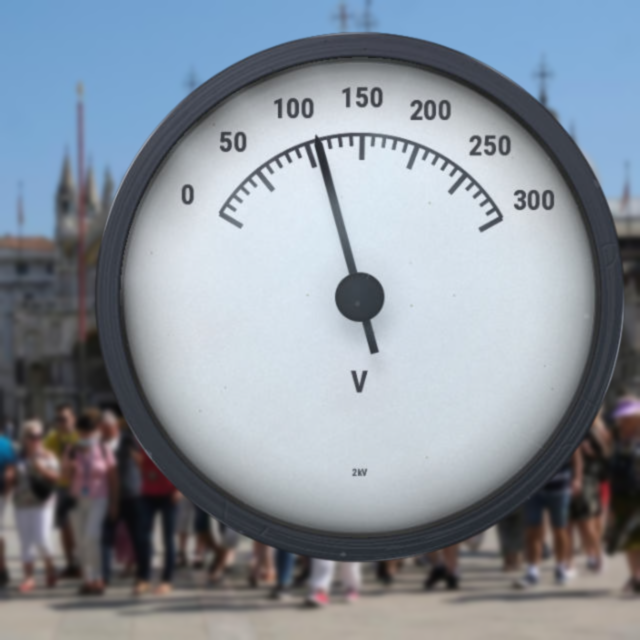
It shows 110 V
